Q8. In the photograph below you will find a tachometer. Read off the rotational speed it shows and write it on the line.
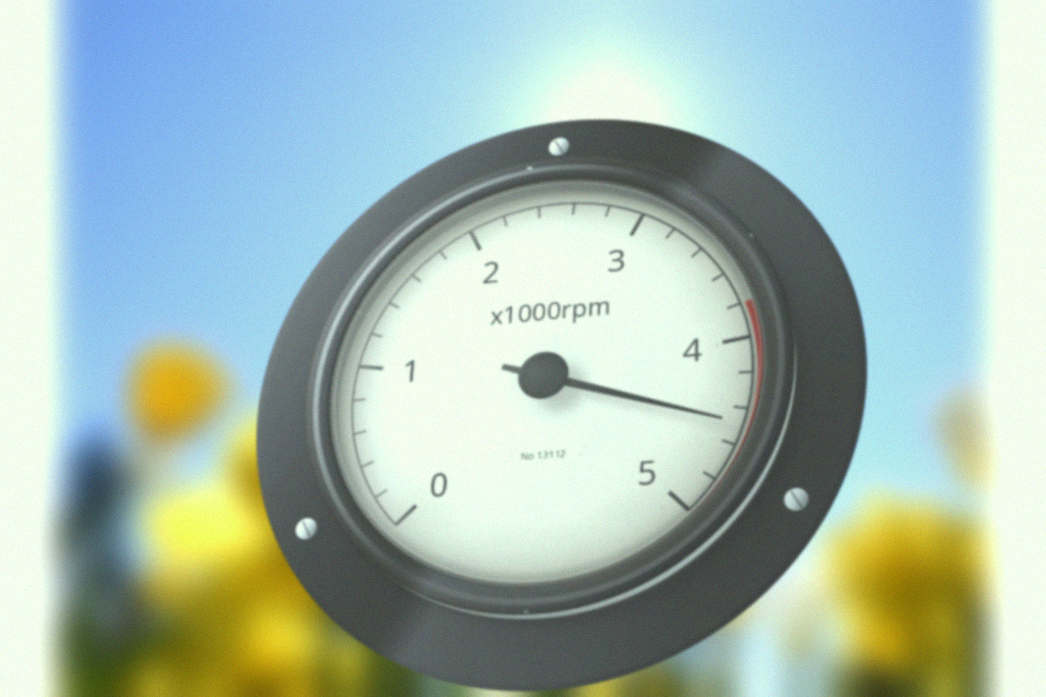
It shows 4500 rpm
